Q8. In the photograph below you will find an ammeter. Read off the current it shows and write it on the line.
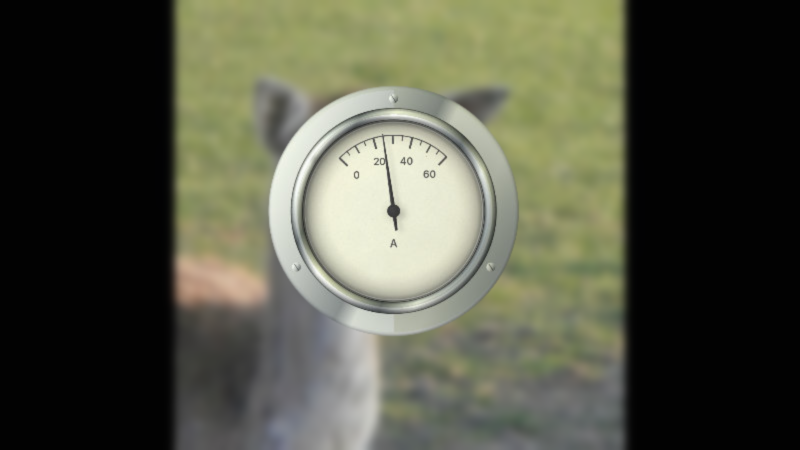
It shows 25 A
